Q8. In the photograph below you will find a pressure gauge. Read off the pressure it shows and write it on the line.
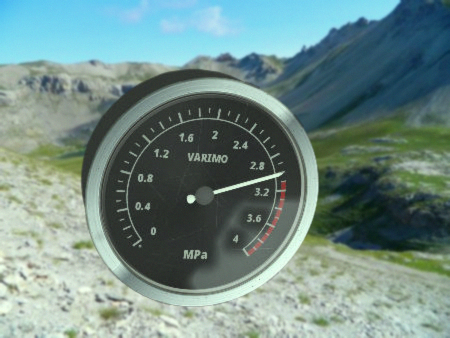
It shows 3 MPa
